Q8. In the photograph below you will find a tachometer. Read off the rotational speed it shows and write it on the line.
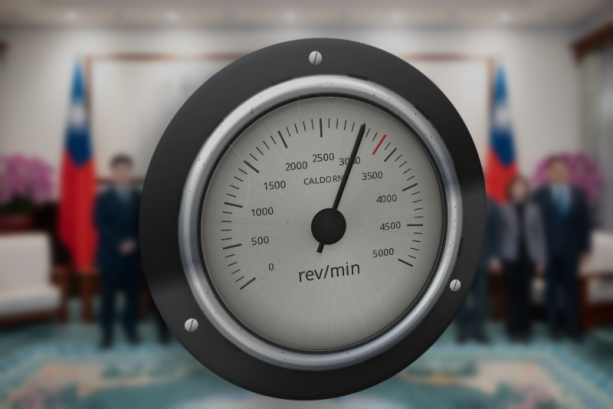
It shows 3000 rpm
